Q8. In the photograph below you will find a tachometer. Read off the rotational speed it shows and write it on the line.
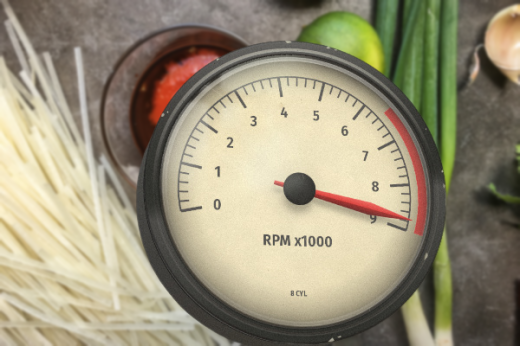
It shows 8800 rpm
